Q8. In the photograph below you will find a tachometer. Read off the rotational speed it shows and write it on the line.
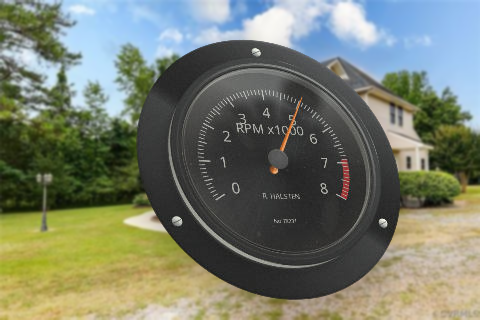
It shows 5000 rpm
